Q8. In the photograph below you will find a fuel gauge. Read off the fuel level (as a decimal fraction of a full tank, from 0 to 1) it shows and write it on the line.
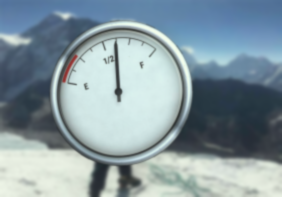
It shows 0.625
